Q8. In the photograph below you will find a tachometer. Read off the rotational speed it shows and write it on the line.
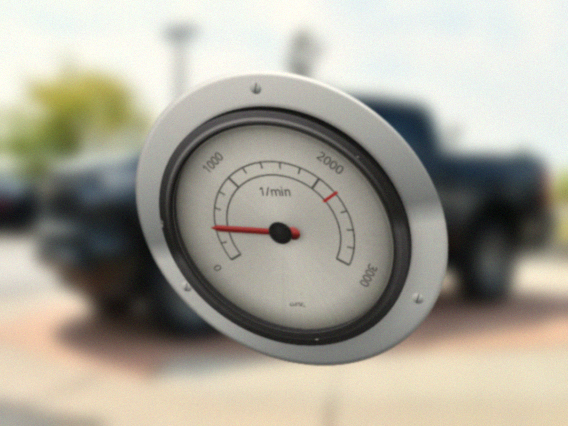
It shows 400 rpm
